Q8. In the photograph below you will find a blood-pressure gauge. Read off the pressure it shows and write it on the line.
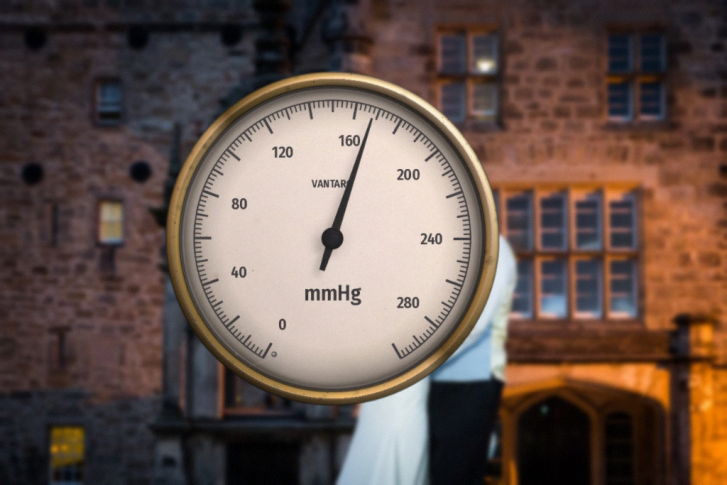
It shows 168 mmHg
